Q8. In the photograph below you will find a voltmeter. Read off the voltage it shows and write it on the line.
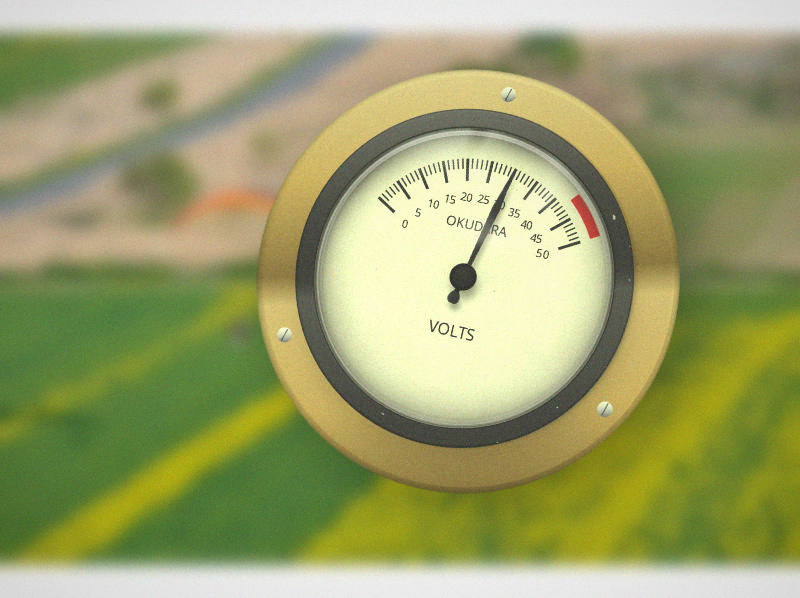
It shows 30 V
